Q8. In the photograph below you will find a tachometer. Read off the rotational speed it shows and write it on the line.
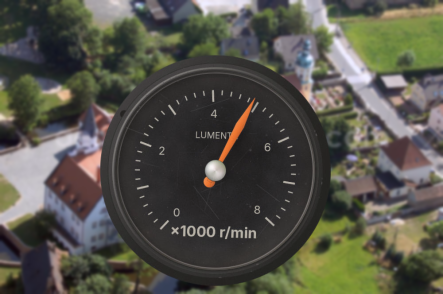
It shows 4900 rpm
